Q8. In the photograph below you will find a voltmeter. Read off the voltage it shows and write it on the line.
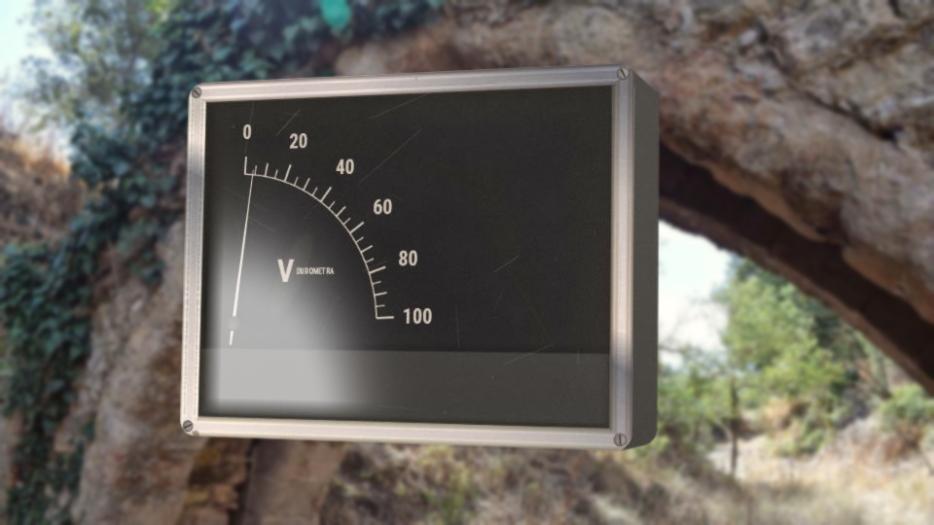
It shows 5 V
